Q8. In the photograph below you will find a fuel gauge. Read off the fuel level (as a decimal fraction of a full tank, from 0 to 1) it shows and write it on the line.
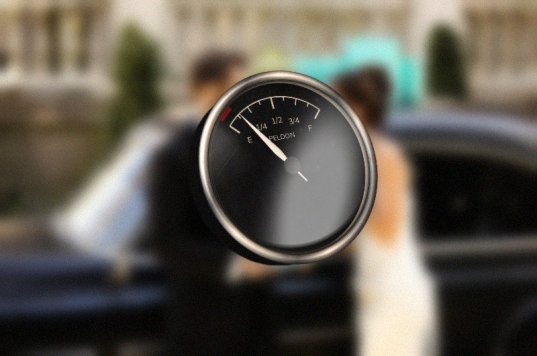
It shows 0.125
